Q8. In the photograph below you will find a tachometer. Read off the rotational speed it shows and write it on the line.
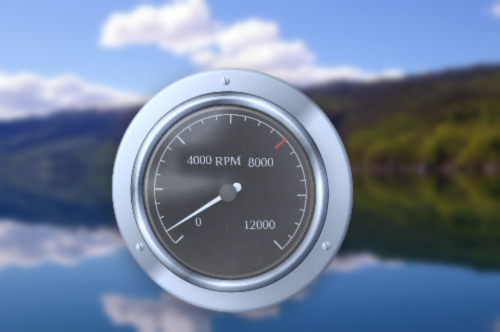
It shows 500 rpm
